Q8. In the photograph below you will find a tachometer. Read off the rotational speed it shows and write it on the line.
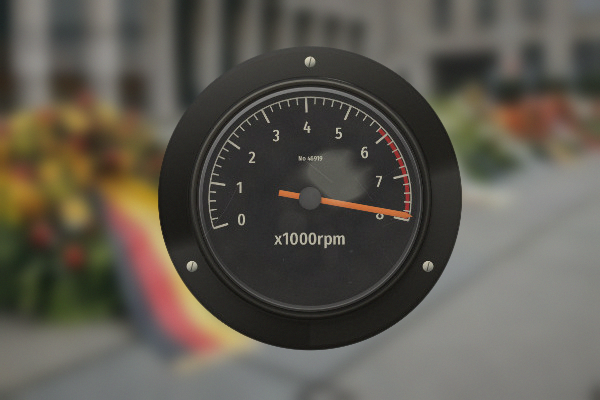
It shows 7900 rpm
